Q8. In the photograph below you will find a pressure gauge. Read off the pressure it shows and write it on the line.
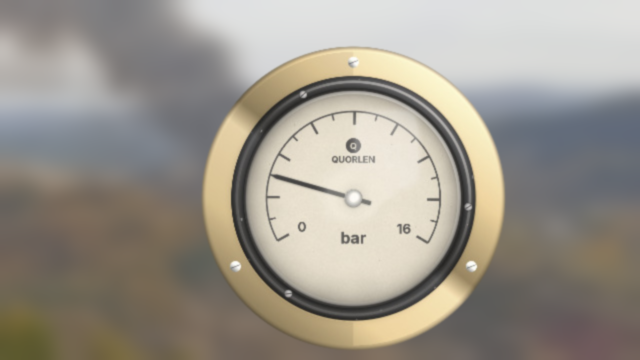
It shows 3 bar
